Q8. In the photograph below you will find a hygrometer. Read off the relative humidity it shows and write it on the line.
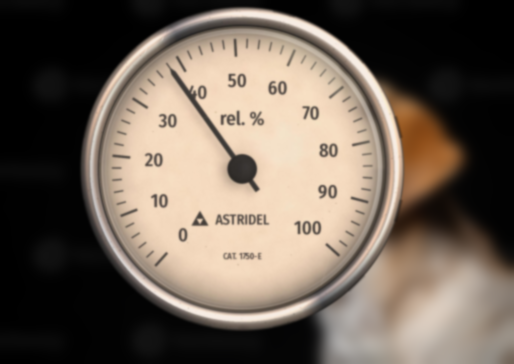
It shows 38 %
